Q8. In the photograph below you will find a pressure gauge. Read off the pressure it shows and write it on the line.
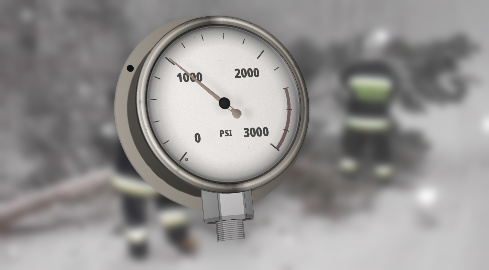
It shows 1000 psi
